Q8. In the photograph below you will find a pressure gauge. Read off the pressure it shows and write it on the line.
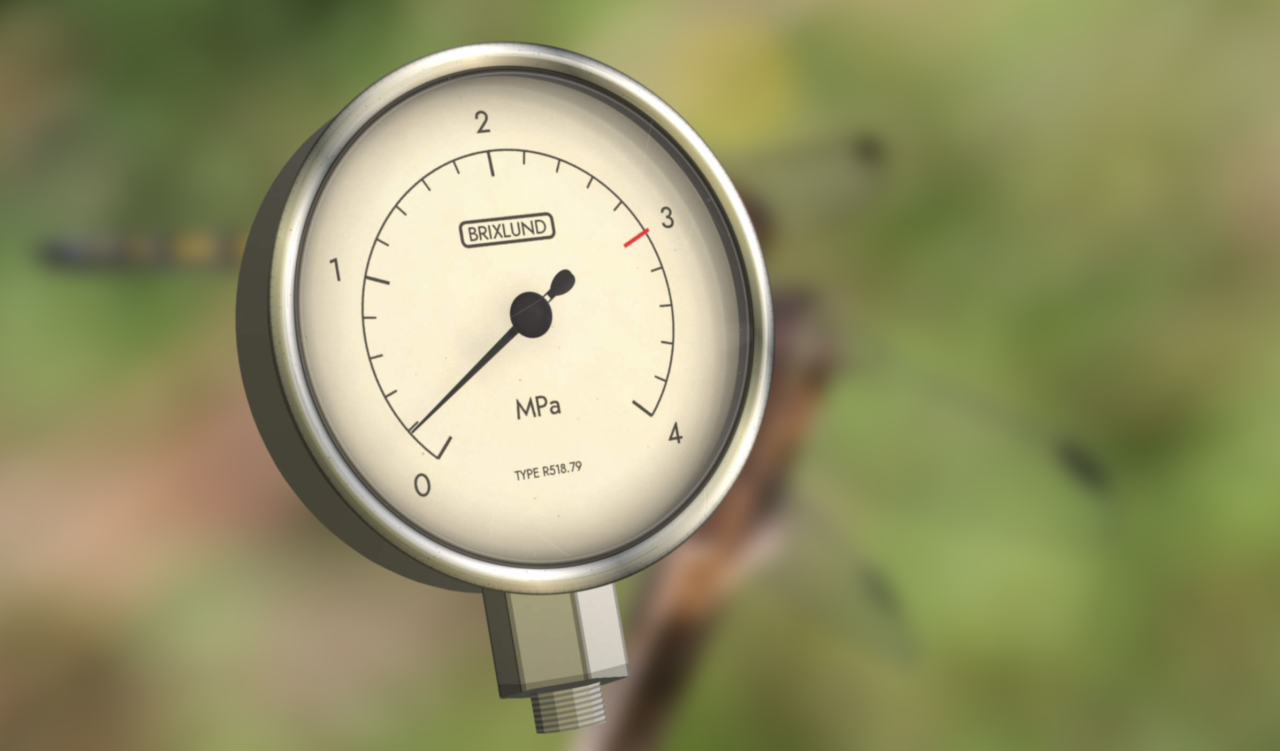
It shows 0.2 MPa
